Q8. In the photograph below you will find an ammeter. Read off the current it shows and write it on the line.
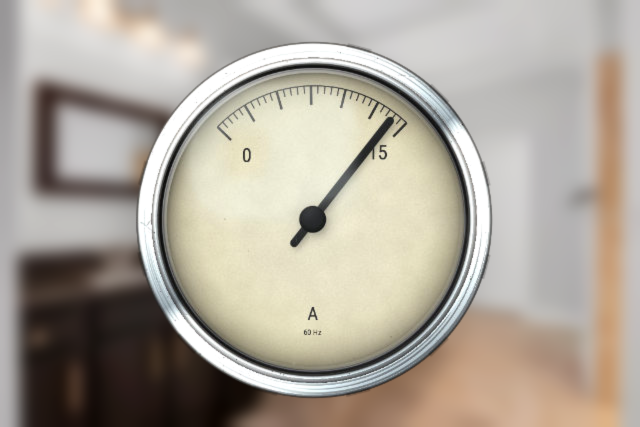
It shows 14 A
